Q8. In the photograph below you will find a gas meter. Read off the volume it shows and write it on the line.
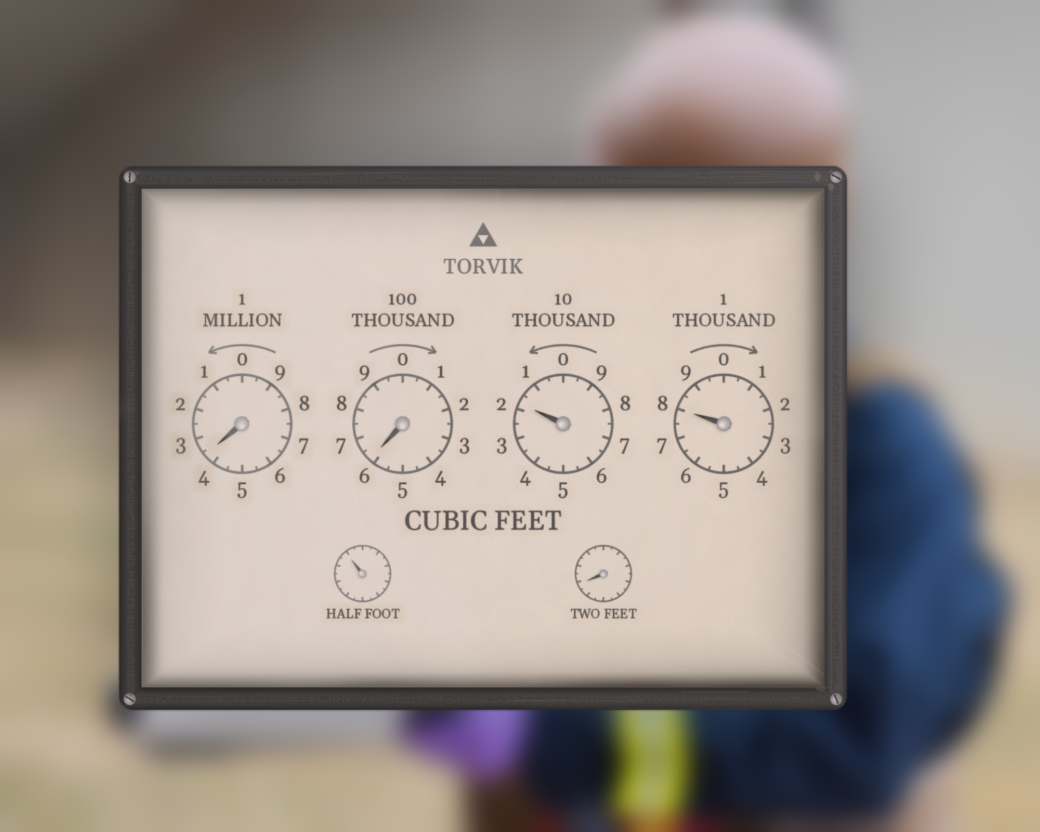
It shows 361800 ft³
